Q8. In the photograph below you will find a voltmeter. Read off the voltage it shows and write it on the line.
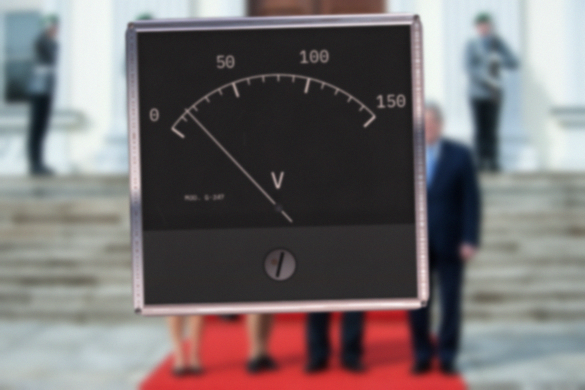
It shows 15 V
